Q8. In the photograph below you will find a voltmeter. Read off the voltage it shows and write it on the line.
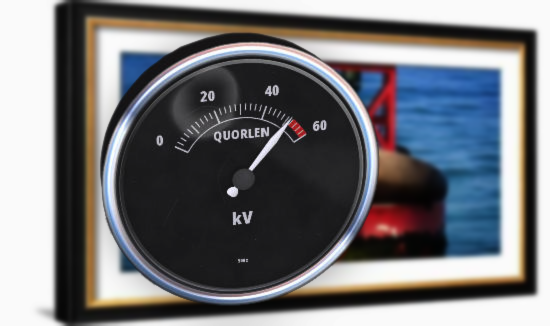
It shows 50 kV
